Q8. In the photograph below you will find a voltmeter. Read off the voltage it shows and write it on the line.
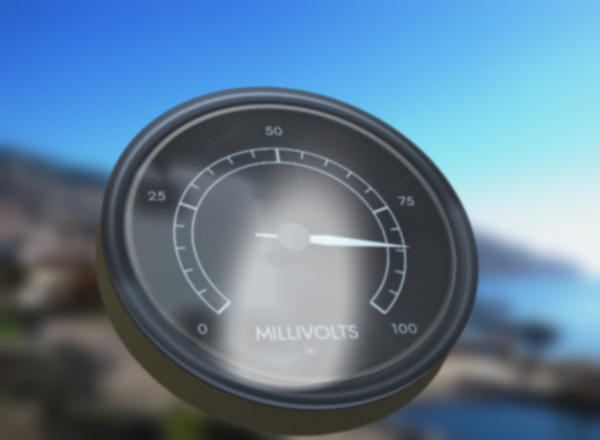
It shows 85 mV
